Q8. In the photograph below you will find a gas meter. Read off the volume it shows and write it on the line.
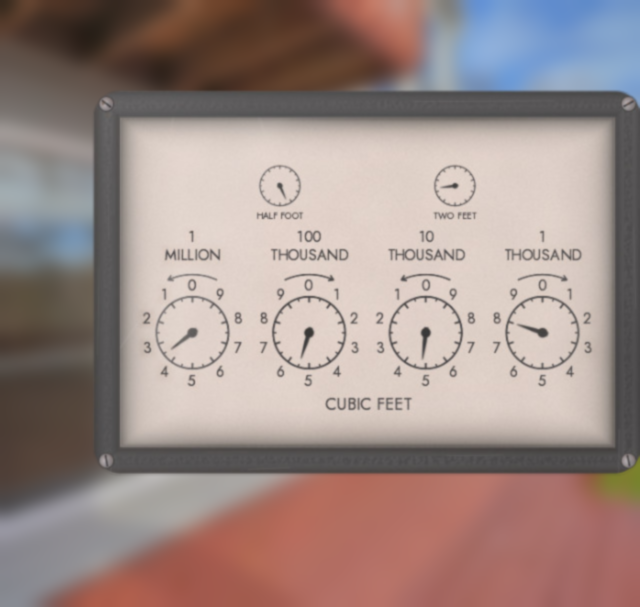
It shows 354800 ft³
